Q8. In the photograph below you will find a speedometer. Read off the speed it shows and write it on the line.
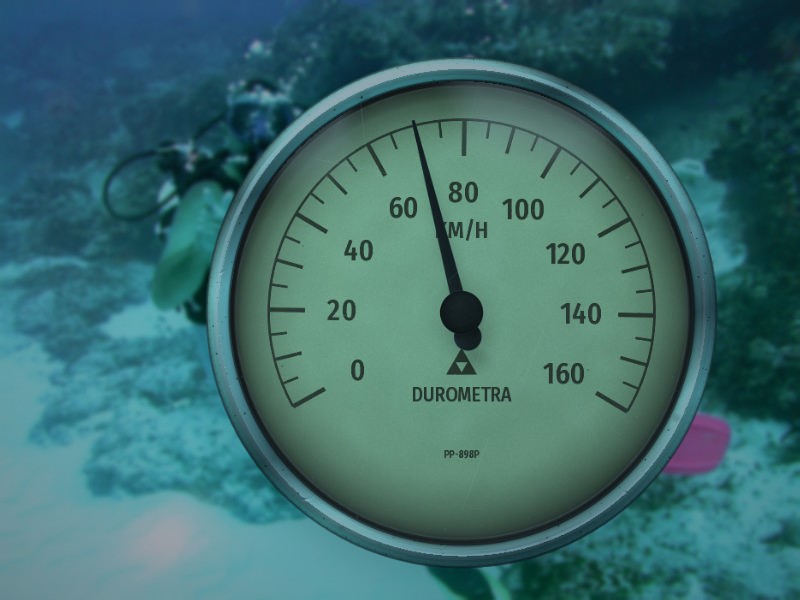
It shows 70 km/h
